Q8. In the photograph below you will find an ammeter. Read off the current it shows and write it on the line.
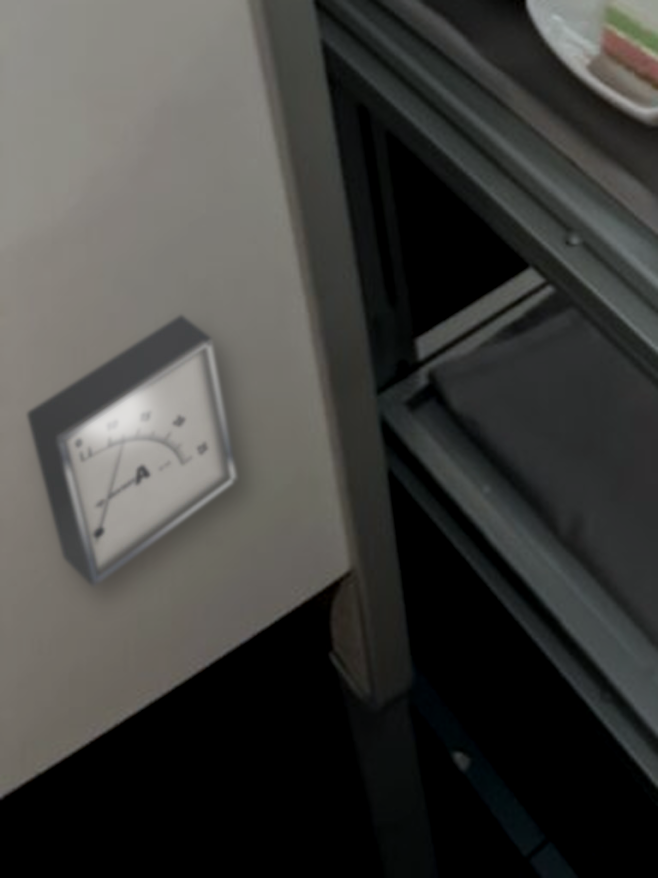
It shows 12.5 A
